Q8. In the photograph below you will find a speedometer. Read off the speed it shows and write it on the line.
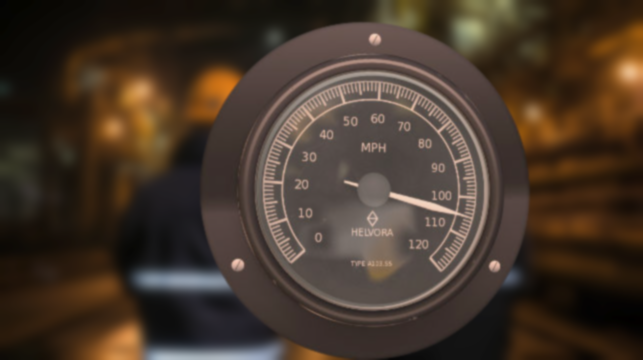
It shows 105 mph
